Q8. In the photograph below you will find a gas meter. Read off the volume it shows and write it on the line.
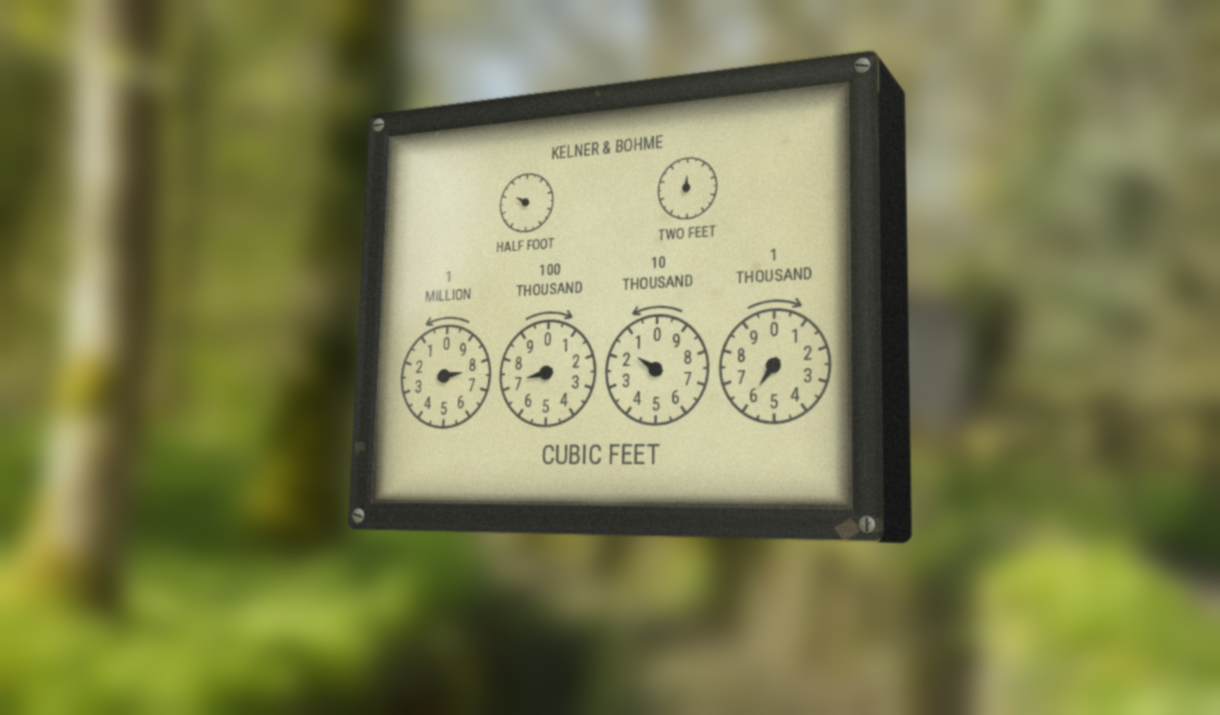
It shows 771600 ft³
